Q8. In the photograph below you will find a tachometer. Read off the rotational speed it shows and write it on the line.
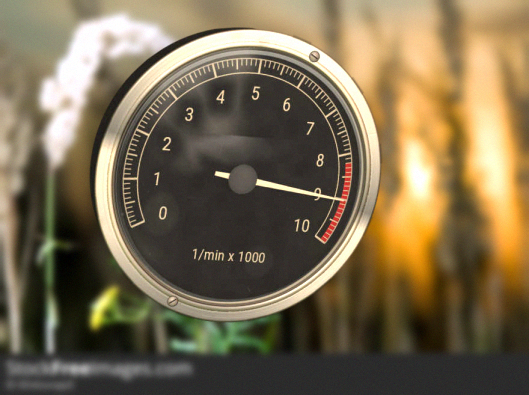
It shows 9000 rpm
